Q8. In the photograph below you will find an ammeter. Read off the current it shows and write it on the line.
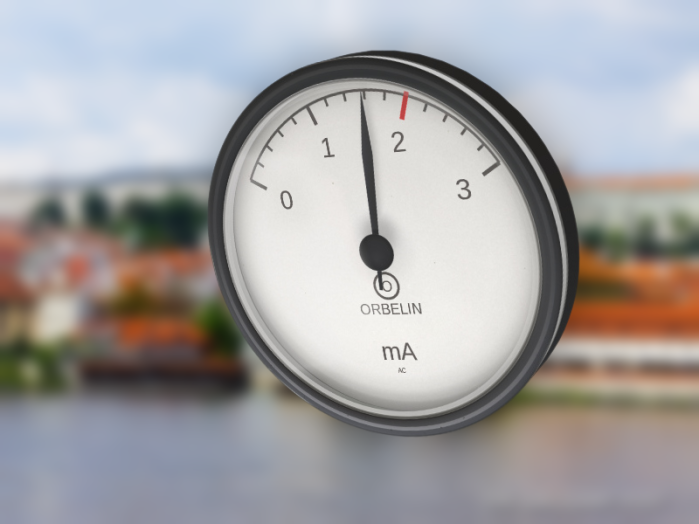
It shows 1.6 mA
